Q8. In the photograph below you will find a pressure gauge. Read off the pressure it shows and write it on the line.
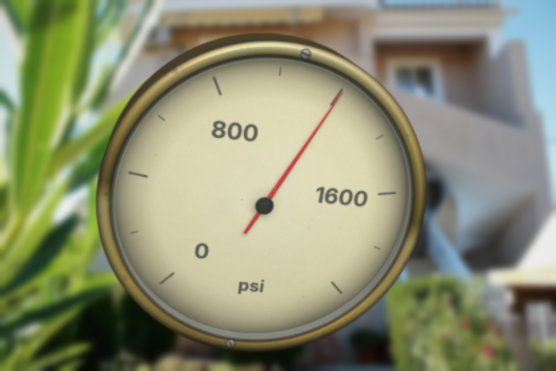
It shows 1200 psi
